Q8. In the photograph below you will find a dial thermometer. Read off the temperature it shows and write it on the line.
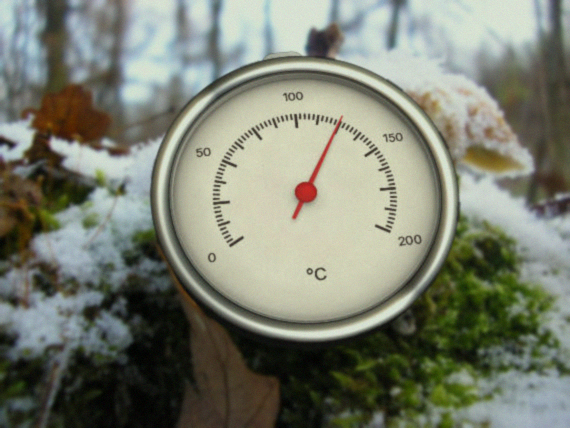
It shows 125 °C
